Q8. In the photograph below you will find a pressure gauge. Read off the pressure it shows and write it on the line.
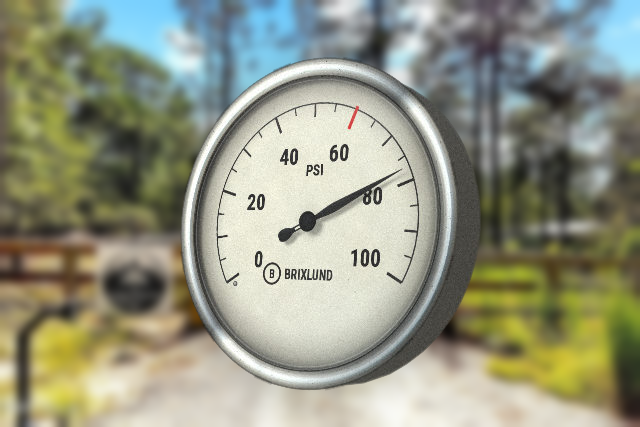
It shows 77.5 psi
